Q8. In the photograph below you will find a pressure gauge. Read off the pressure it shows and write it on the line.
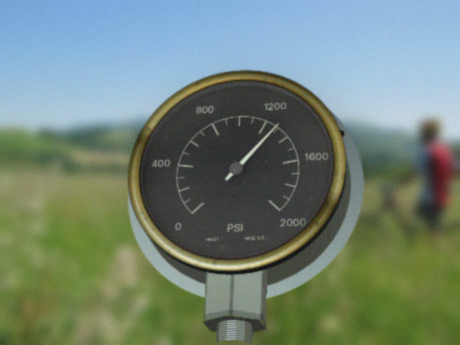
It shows 1300 psi
